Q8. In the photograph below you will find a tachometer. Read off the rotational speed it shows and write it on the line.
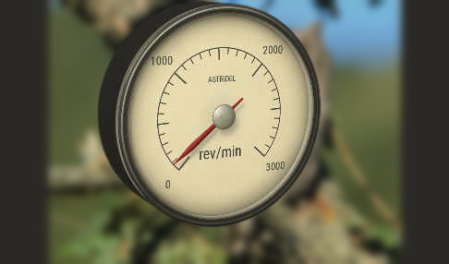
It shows 100 rpm
